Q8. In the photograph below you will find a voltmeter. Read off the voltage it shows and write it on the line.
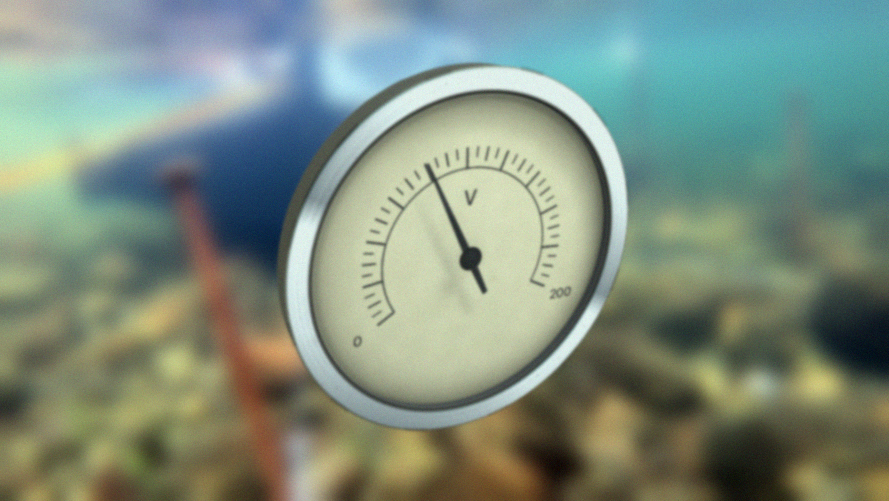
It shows 80 V
